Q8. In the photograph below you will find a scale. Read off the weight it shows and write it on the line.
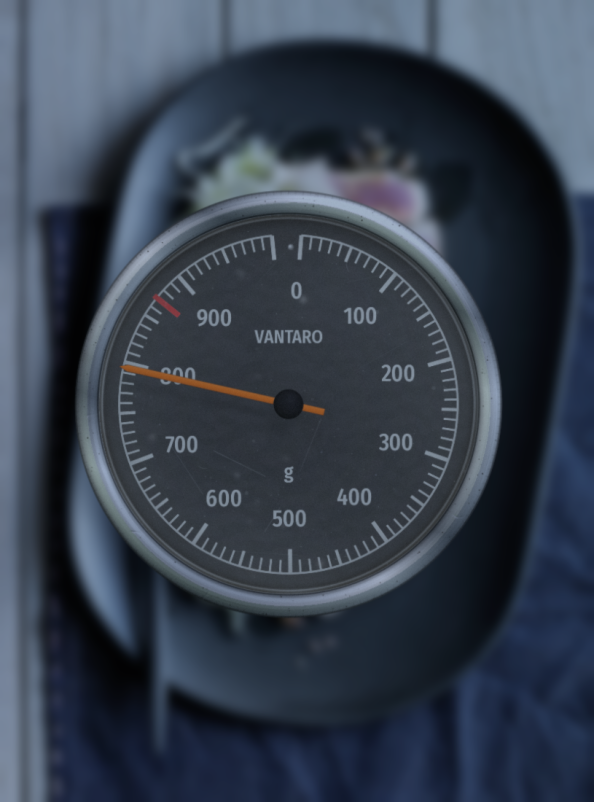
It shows 795 g
